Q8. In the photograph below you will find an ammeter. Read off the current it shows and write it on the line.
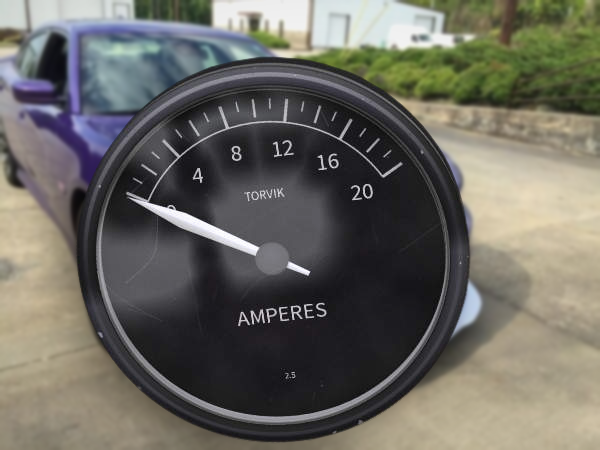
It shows 0 A
